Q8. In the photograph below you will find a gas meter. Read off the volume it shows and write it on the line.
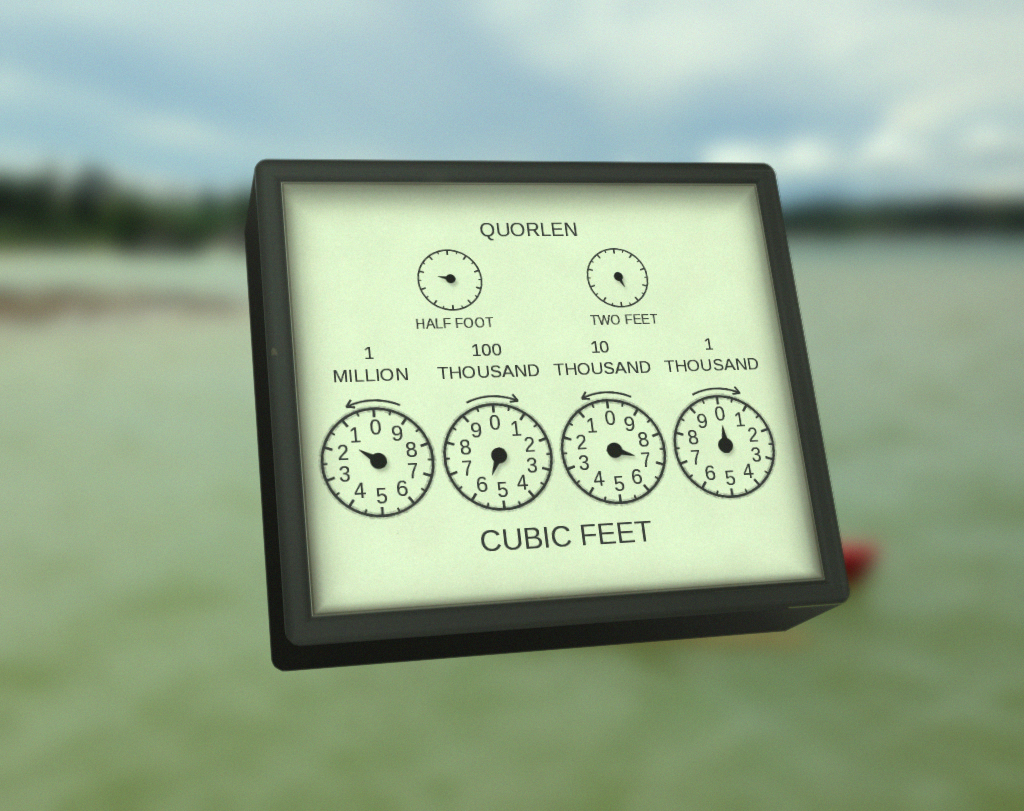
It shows 157000 ft³
